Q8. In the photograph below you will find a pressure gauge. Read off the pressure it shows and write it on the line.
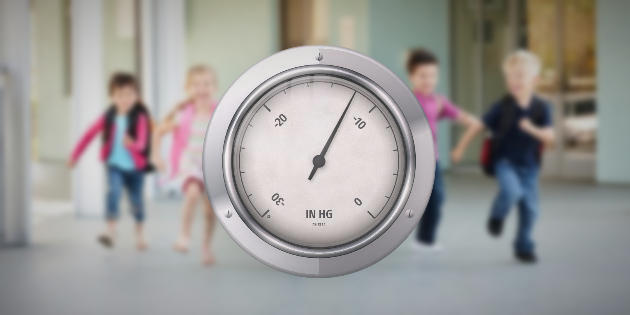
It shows -12 inHg
